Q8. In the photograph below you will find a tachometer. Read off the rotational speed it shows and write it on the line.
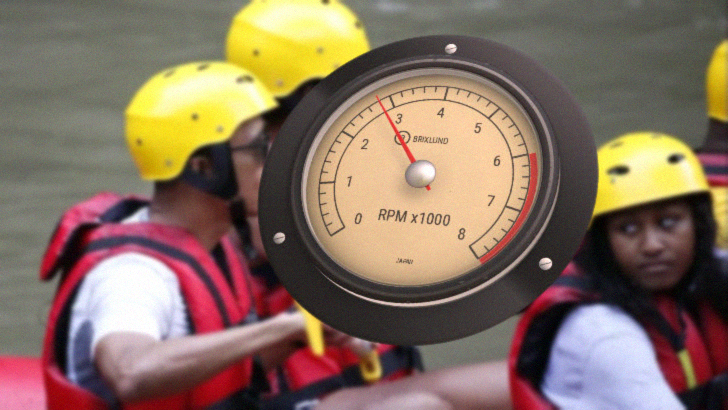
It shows 2800 rpm
